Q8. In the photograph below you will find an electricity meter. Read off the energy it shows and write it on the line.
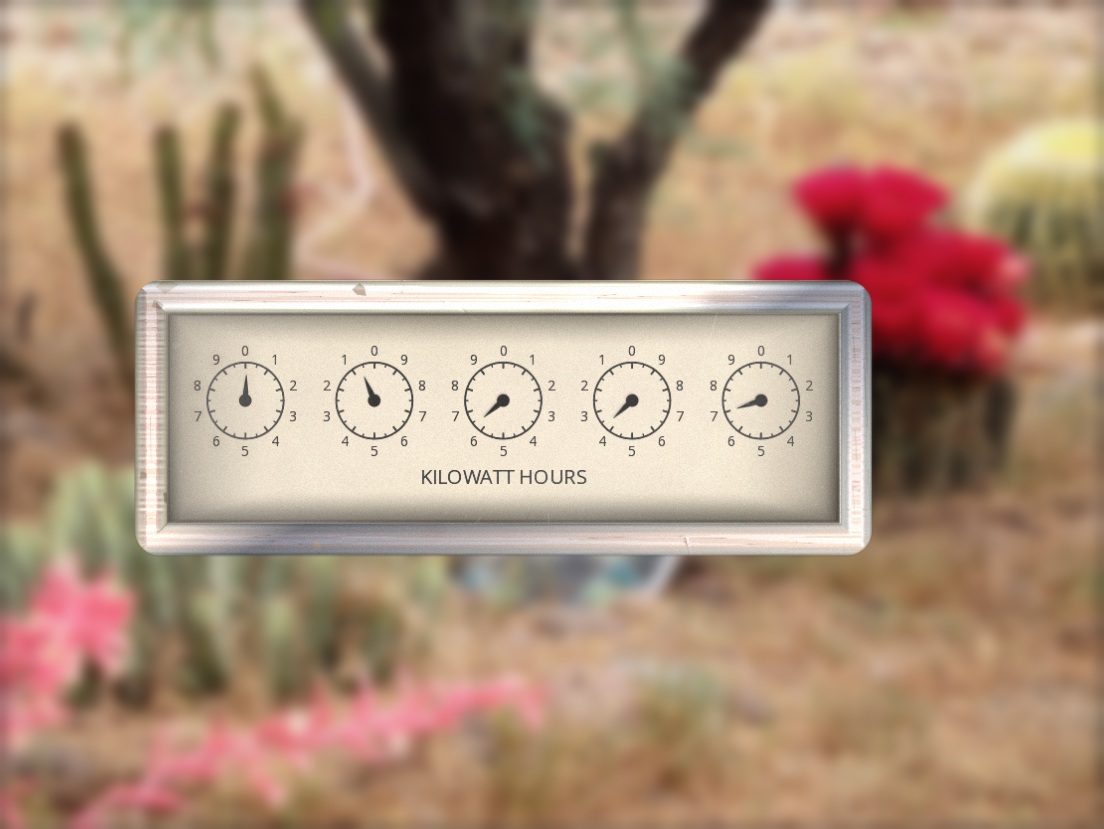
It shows 637 kWh
